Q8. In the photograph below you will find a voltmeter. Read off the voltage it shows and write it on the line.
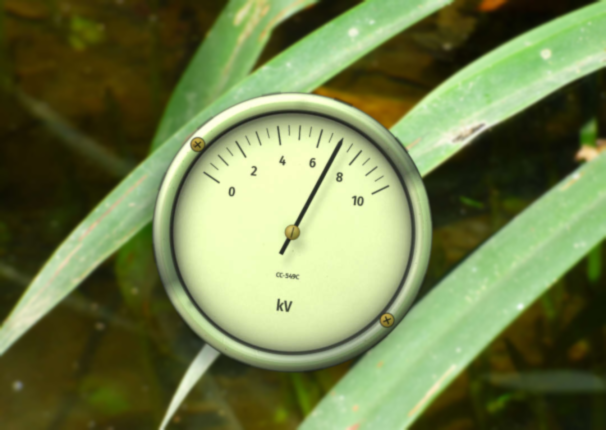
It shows 7 kV
